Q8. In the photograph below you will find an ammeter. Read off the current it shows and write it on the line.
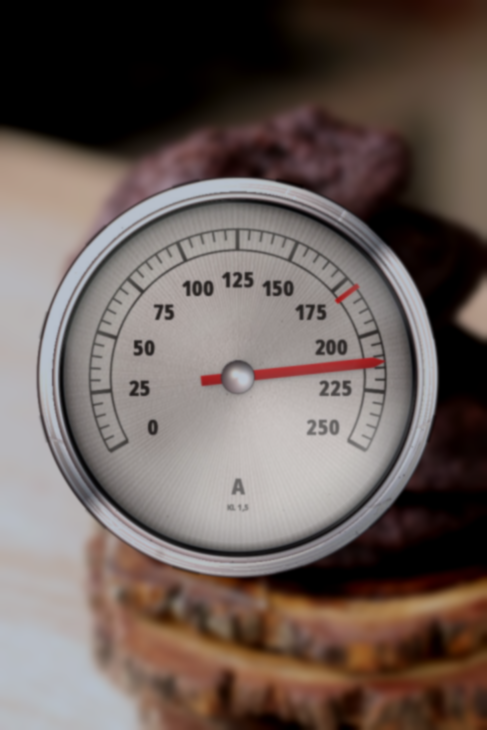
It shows 212.5 A
